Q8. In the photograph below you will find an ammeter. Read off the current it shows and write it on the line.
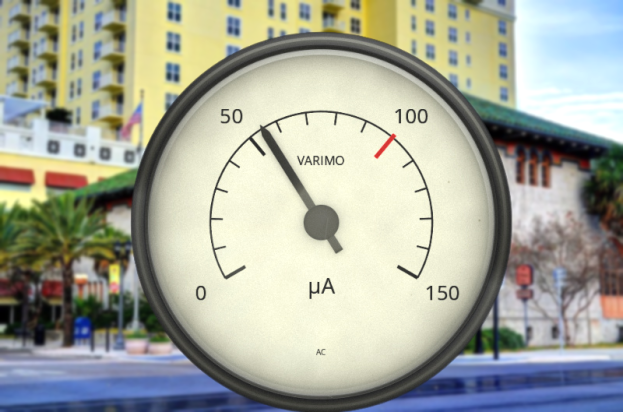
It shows 55 µA
